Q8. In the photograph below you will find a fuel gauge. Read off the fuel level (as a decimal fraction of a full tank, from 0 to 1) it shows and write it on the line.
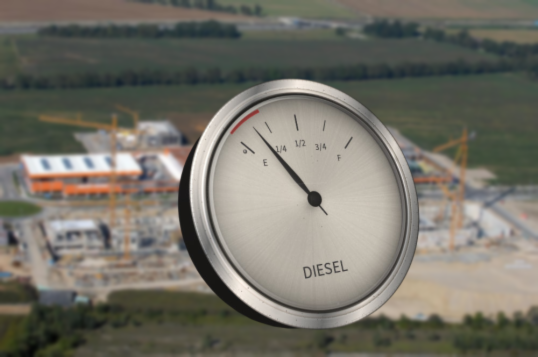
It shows 0.125
